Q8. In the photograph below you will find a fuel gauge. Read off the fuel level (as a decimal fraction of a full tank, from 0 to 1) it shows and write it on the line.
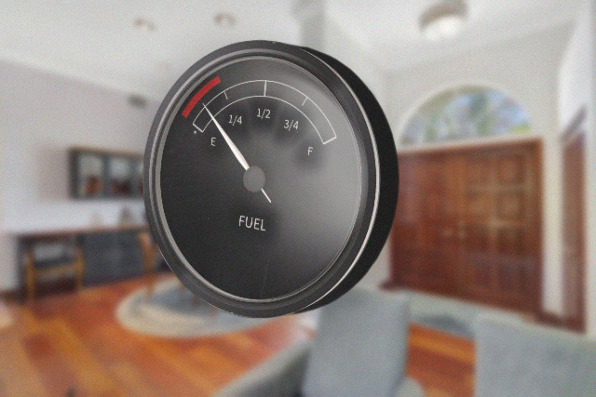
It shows 0.125
